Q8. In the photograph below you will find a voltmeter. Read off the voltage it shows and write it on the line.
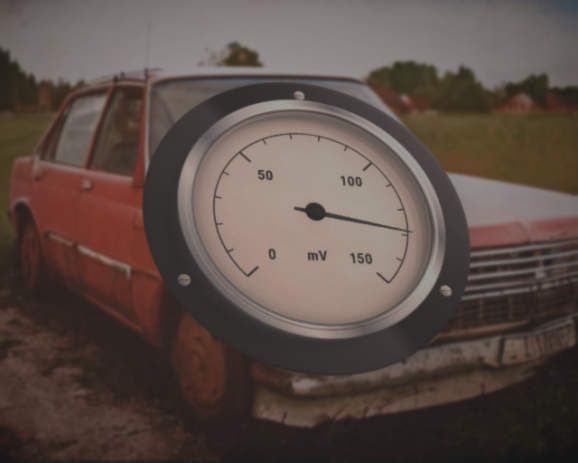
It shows 130 mV
